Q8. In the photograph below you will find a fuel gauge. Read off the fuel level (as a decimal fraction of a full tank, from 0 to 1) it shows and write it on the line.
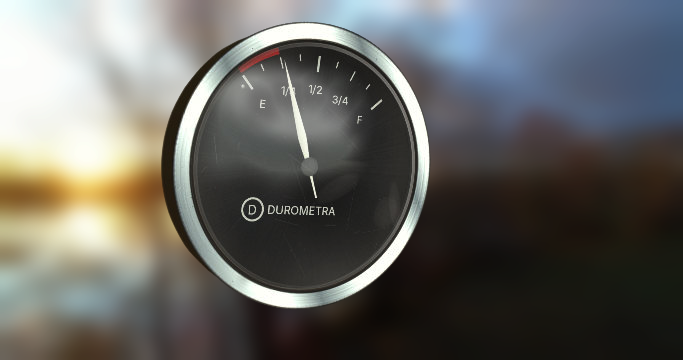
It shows 0.25
